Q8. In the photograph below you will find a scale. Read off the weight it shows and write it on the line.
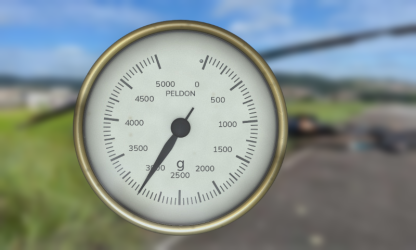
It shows 3000 g
